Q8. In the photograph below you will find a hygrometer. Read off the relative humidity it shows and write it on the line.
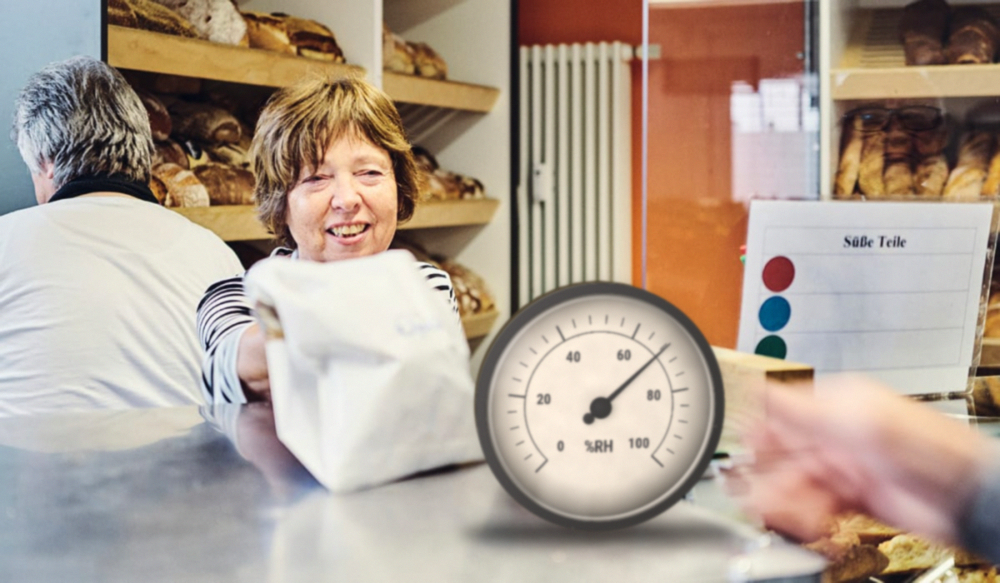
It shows 68 %
